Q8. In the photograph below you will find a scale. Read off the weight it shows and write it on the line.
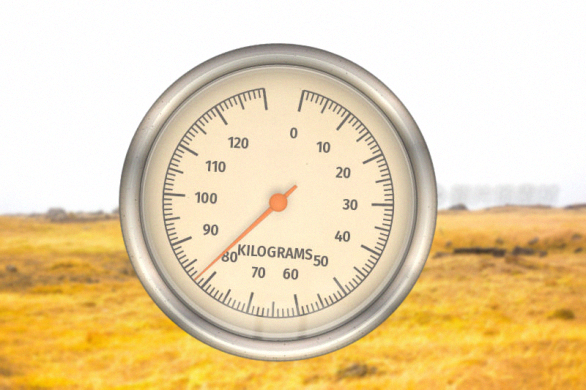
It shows 82 kg
